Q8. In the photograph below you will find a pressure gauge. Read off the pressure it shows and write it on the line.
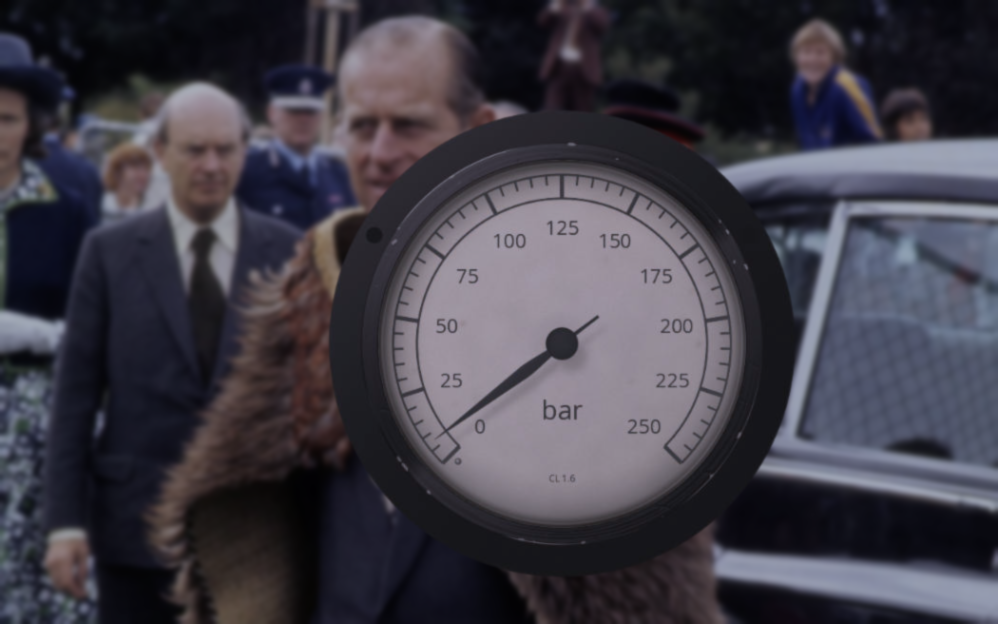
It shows 7.5 bar
